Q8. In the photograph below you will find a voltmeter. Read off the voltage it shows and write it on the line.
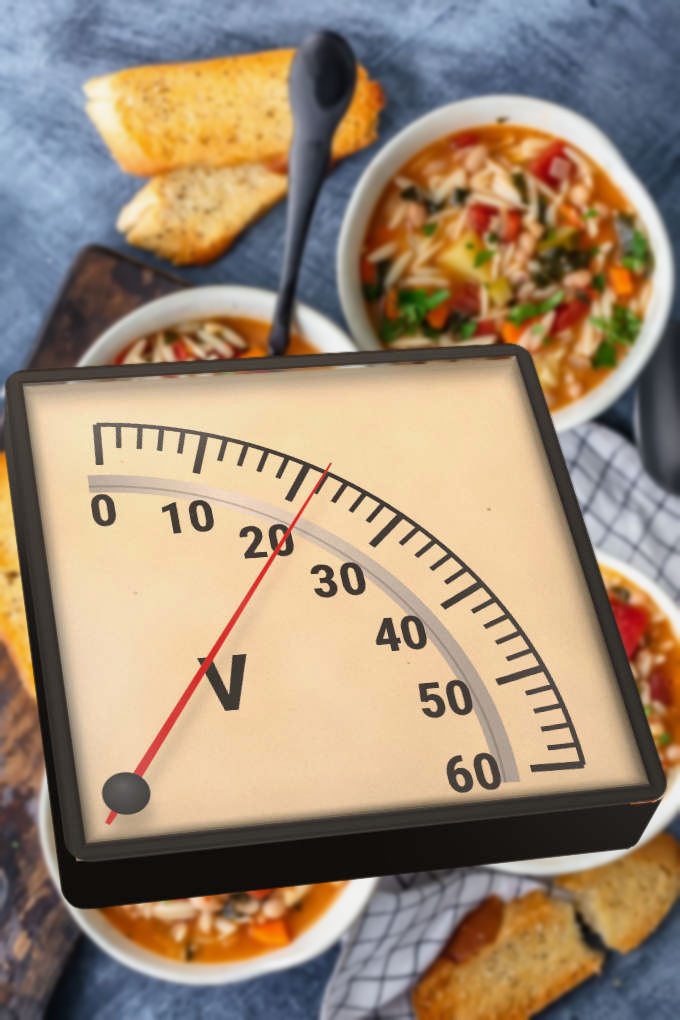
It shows 22 V
